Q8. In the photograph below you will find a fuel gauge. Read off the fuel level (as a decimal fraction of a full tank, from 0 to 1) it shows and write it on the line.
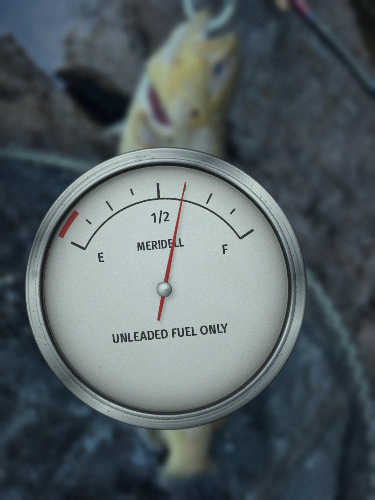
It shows 0.625
